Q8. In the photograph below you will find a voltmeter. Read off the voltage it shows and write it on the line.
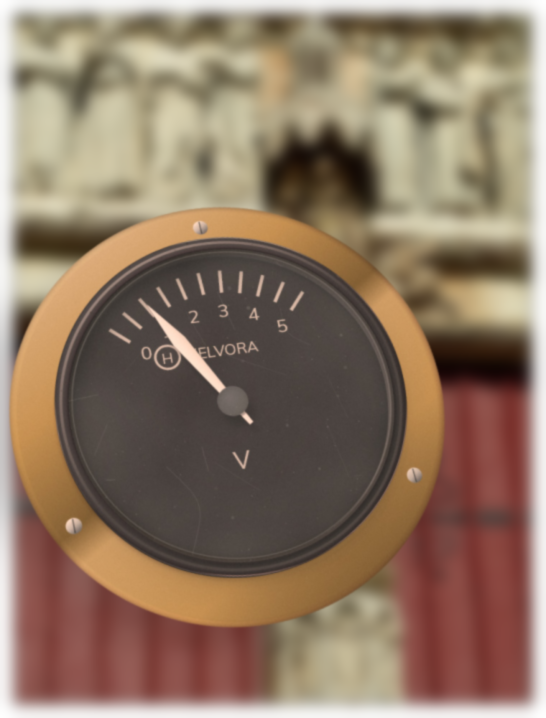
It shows 1 V
